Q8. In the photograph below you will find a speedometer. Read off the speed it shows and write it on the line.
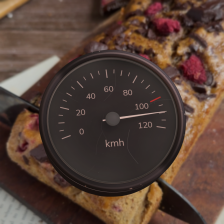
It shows 110 km/h
